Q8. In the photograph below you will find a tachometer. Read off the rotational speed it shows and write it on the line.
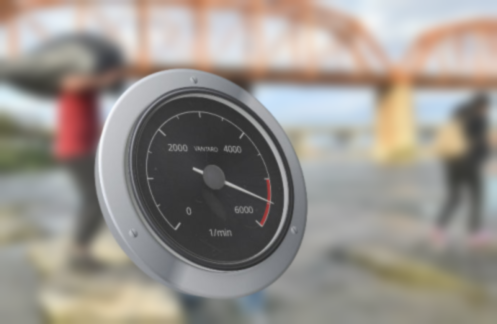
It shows 5500 rpm
